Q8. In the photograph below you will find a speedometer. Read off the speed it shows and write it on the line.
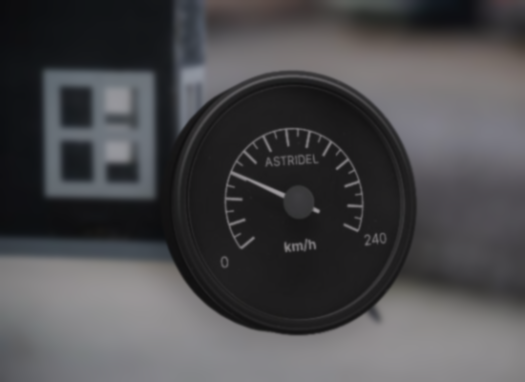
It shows 60 km/h
